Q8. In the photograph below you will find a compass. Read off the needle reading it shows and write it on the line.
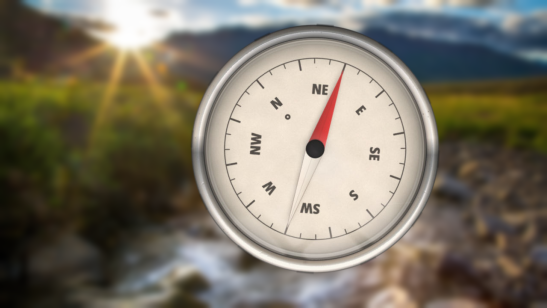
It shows 60 °
